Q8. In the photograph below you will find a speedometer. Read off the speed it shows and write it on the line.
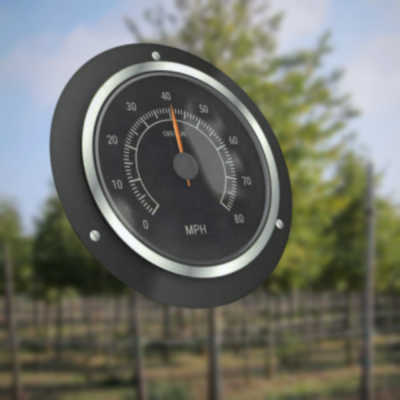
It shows 40 mph
